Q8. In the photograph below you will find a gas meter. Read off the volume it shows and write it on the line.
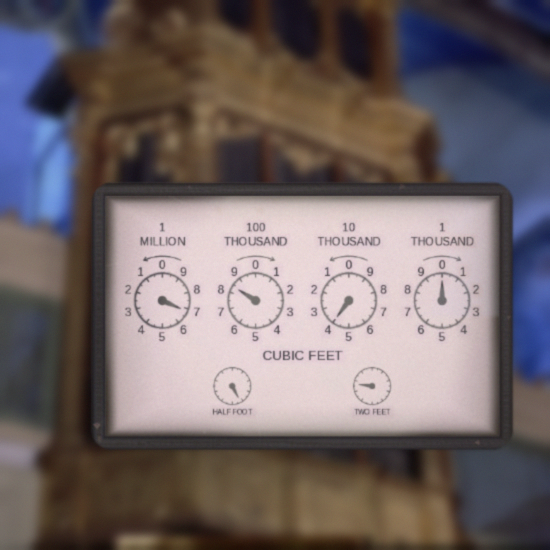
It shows 684000 ft³
